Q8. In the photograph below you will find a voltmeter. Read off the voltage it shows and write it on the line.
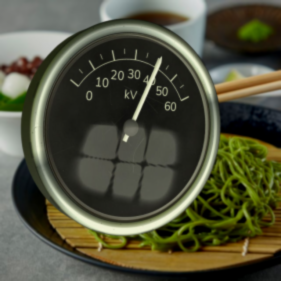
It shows 40 kV
